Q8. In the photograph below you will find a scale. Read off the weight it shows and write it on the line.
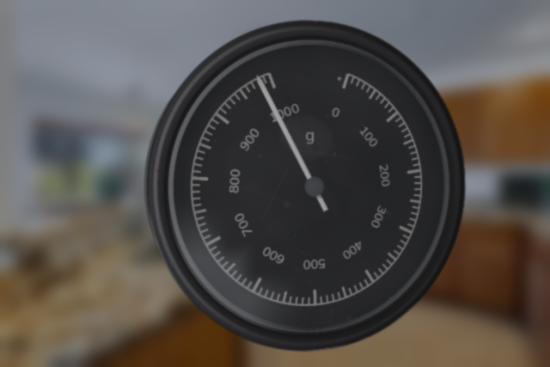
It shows 980 g
